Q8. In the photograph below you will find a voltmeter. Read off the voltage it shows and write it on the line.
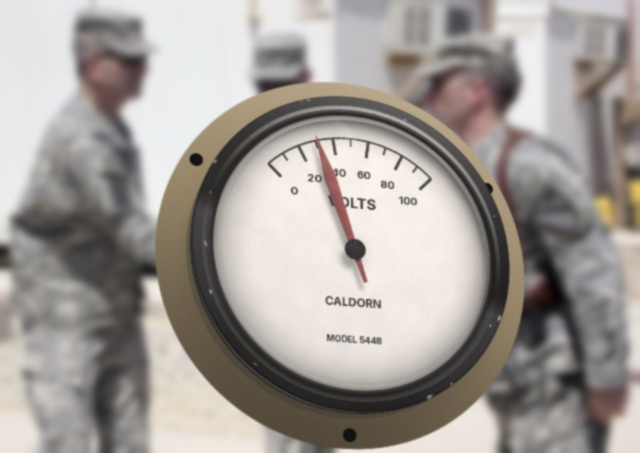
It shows 30 V
